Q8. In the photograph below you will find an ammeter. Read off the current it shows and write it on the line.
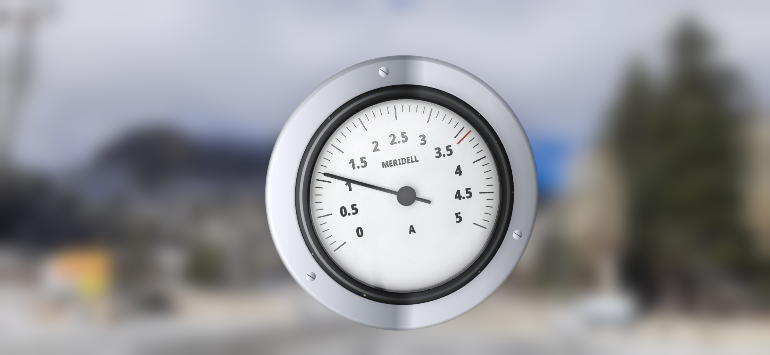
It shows 1.1 A
